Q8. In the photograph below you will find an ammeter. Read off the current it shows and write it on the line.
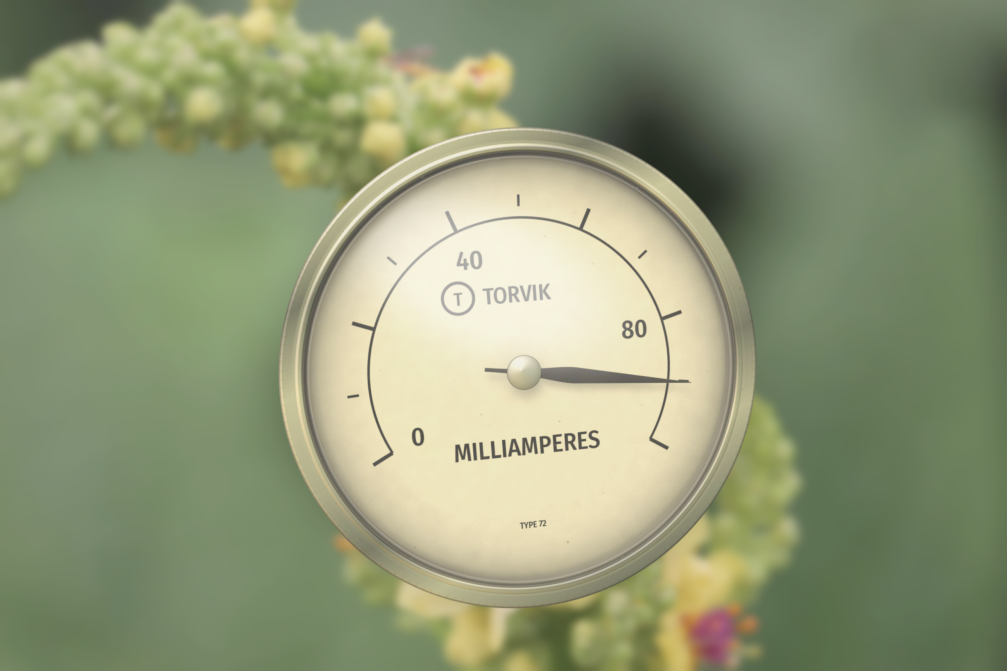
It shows 90 mA
